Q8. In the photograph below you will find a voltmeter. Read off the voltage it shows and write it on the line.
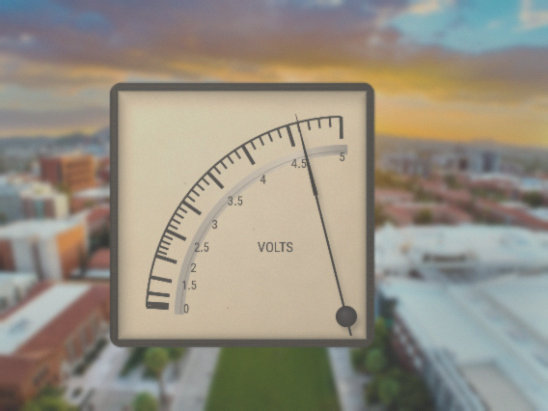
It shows 4.6 V
